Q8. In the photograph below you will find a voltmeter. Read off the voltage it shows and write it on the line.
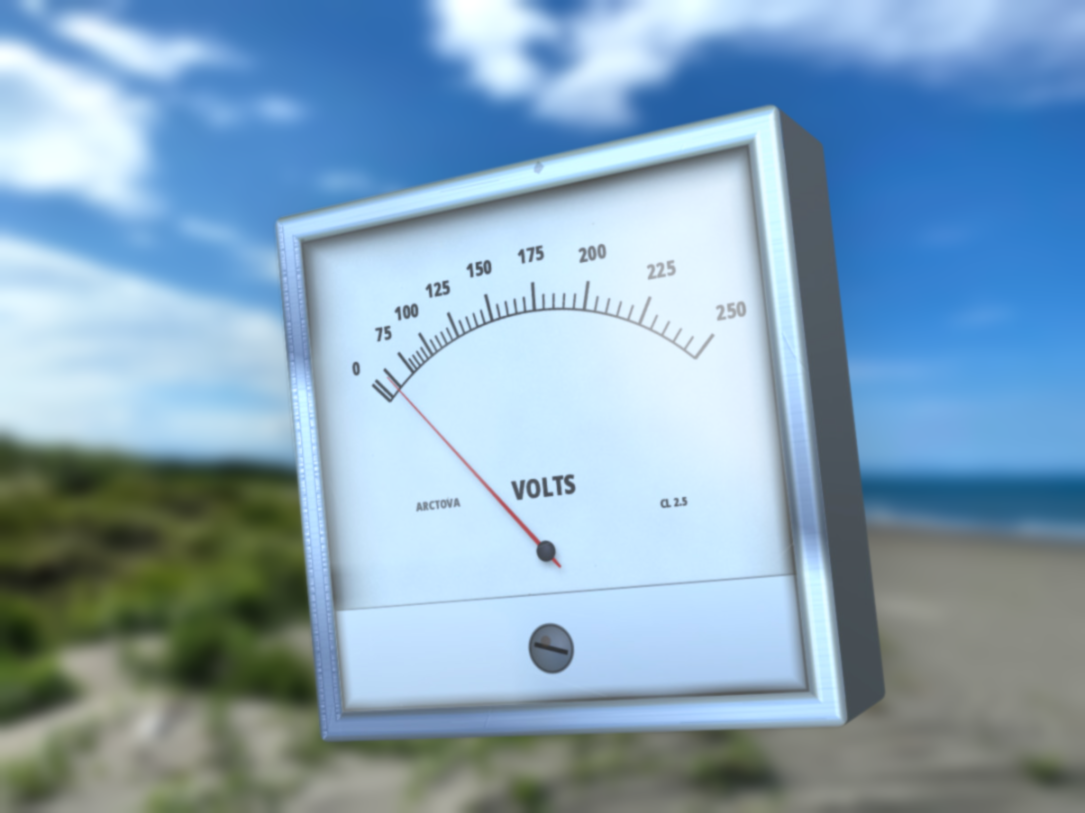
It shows 50 V
